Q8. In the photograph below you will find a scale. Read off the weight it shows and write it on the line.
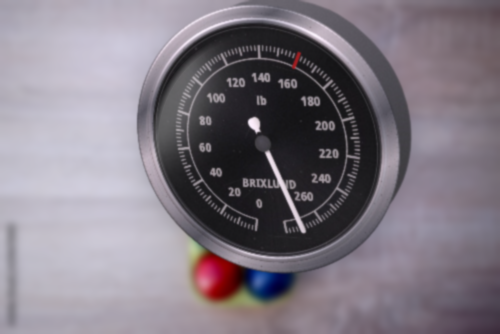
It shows 270 lb
